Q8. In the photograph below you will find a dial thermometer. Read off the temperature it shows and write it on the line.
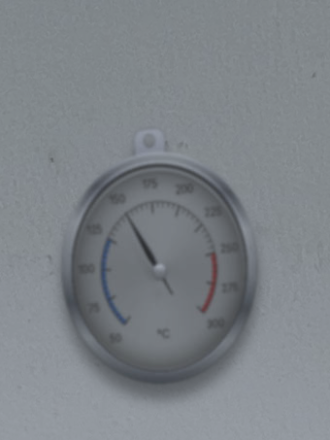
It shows 150 °C
